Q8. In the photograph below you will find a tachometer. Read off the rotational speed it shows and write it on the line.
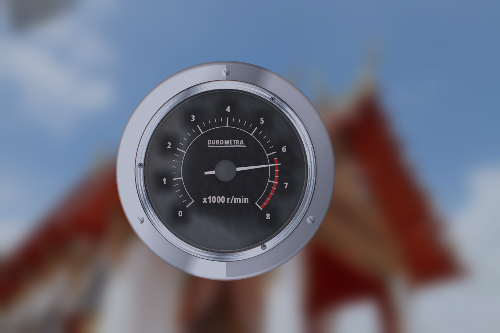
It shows 6400 rpm
